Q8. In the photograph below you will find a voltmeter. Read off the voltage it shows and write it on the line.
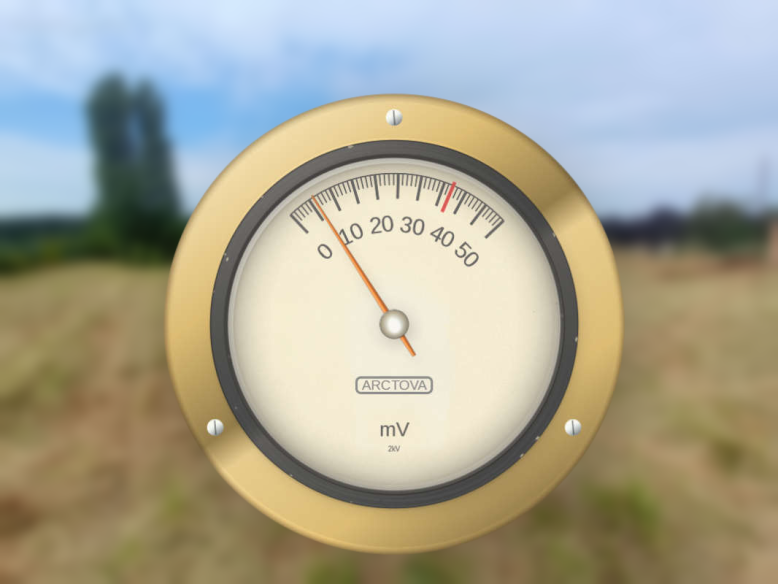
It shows 6 mV
